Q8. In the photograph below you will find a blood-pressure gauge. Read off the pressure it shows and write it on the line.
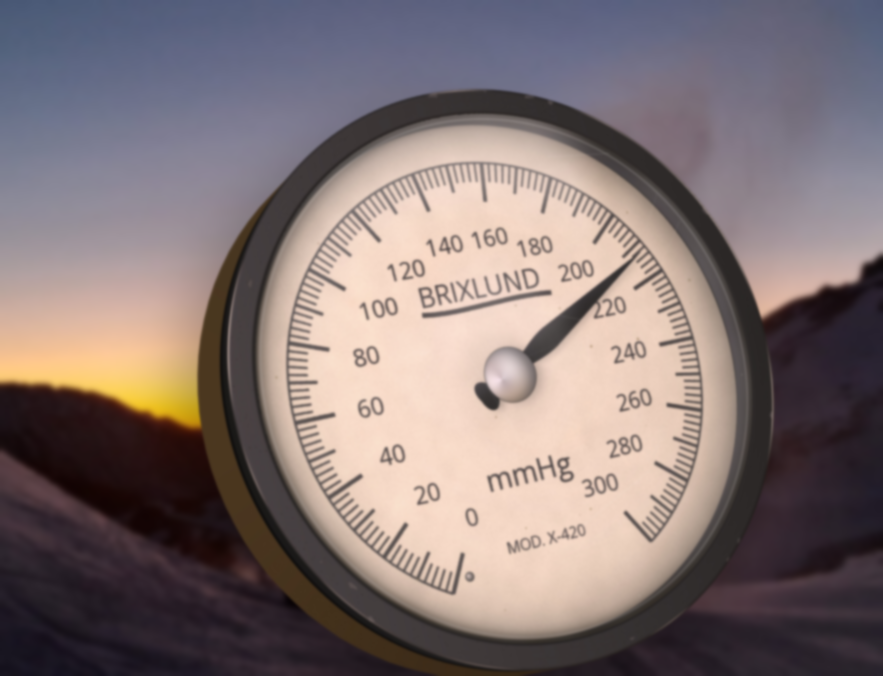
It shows 212 mmHg
